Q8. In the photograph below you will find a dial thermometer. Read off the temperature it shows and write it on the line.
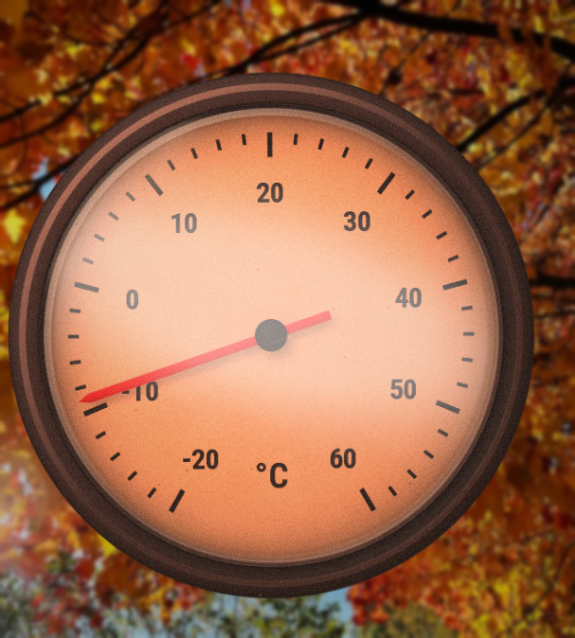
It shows -9 °C
